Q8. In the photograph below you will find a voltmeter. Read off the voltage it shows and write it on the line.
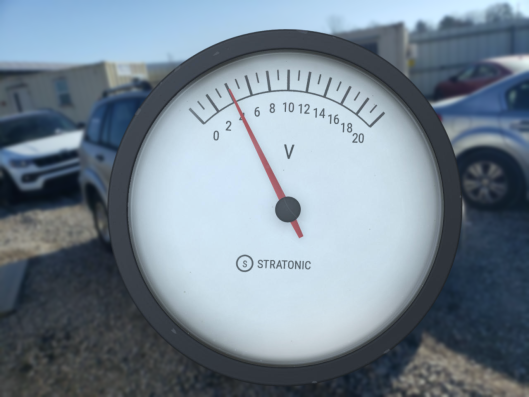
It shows 4 V
